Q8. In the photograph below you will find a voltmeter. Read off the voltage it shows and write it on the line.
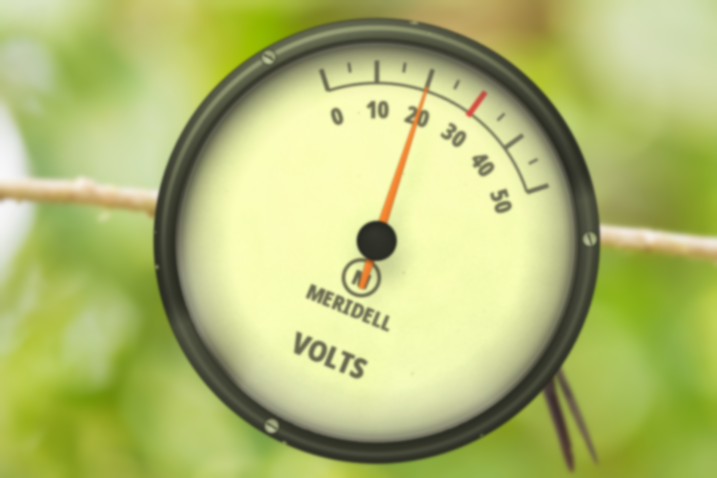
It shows 20 V
